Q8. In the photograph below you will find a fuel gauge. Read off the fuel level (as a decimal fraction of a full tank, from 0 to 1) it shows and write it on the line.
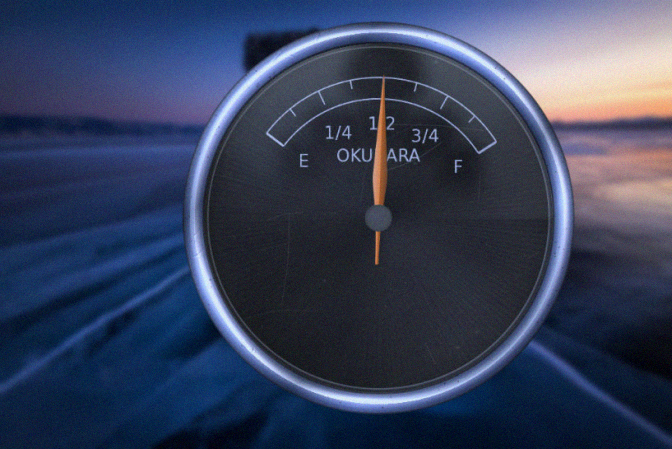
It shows 0.5
